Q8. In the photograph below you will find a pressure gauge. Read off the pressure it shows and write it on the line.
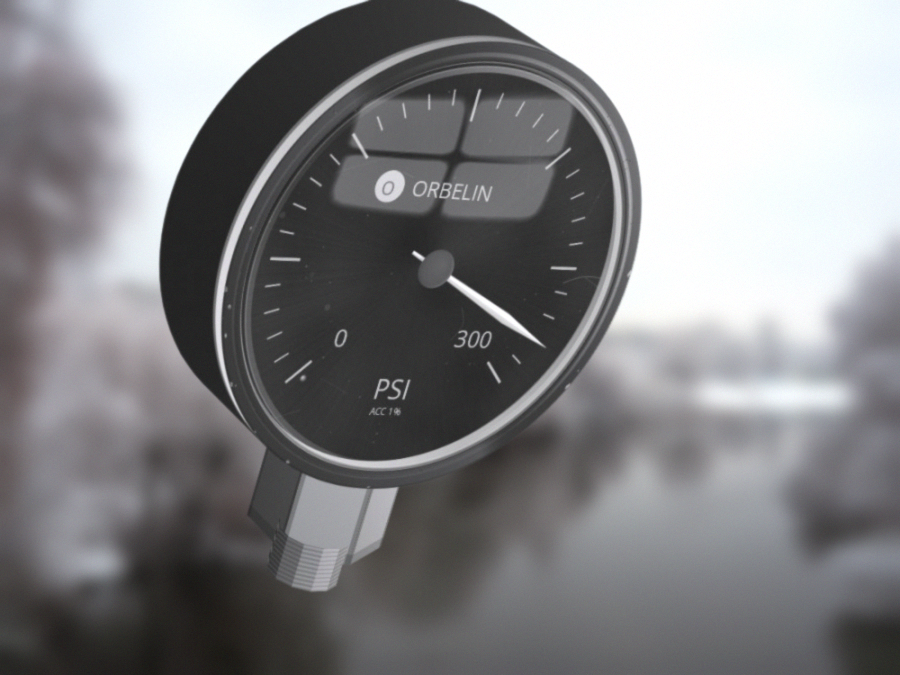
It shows 280 psi
